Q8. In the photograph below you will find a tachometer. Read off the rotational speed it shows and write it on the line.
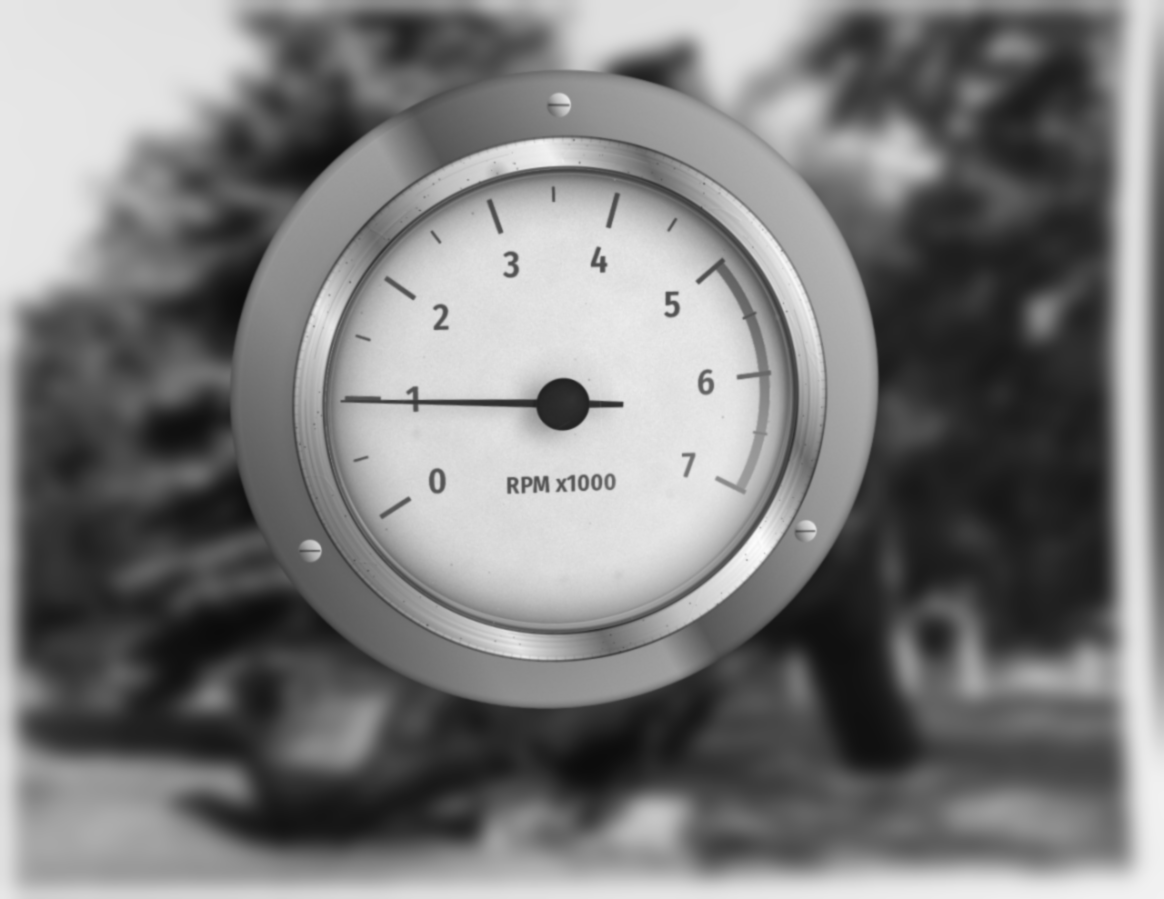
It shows 1000 rpm
